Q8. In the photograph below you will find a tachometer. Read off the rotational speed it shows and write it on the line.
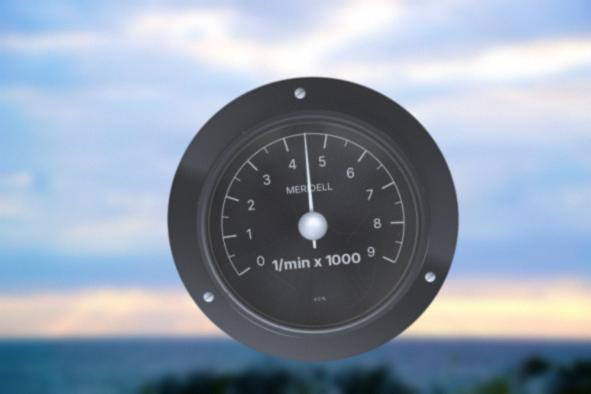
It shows 4500 rpm
